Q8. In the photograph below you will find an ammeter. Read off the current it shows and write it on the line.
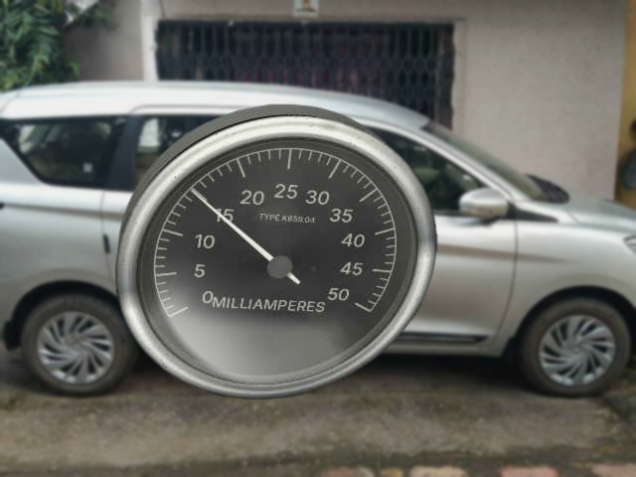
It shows 15 mA
